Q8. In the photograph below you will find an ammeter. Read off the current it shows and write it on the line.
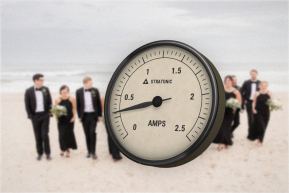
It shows 0.3 A
